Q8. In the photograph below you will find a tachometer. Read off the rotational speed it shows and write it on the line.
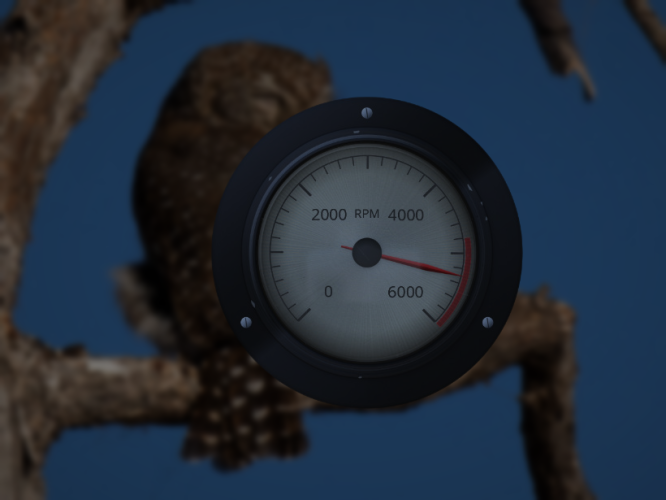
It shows 5300 rpm
